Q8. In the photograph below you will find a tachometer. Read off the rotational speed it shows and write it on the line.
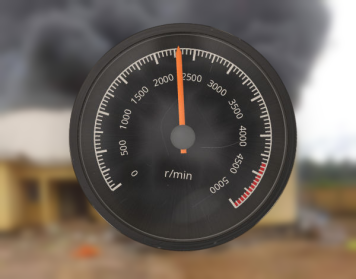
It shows 2300 rpm
